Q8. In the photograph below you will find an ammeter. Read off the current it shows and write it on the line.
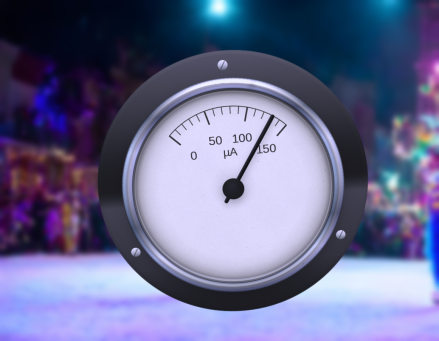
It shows 130 µA
